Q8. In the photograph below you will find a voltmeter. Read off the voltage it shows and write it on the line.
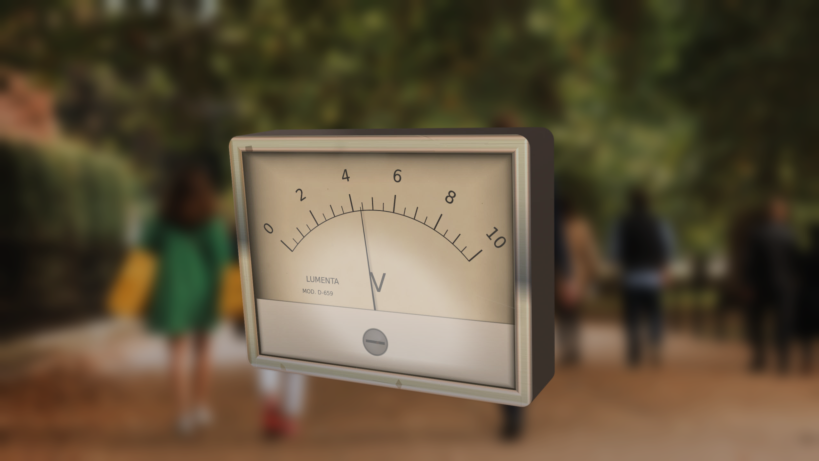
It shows 4.5 V
